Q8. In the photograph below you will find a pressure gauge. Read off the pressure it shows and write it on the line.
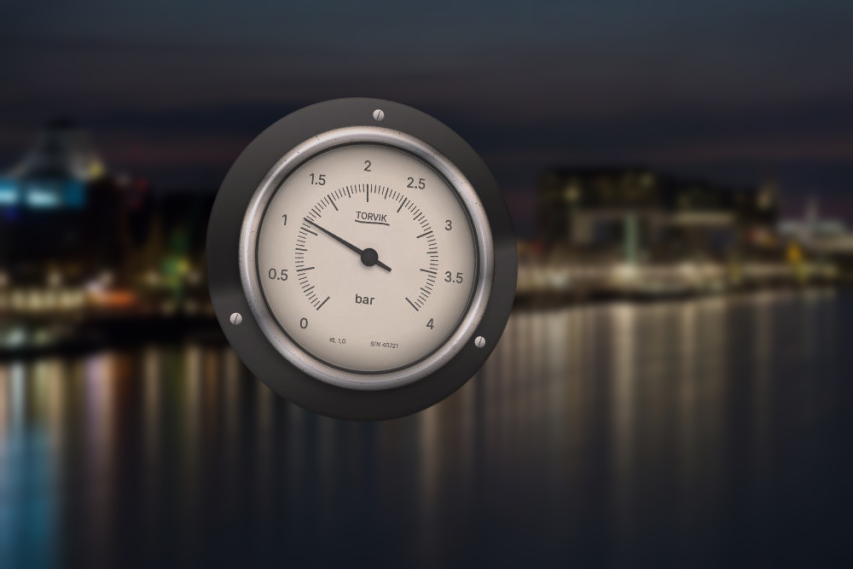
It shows 1.1 bar
